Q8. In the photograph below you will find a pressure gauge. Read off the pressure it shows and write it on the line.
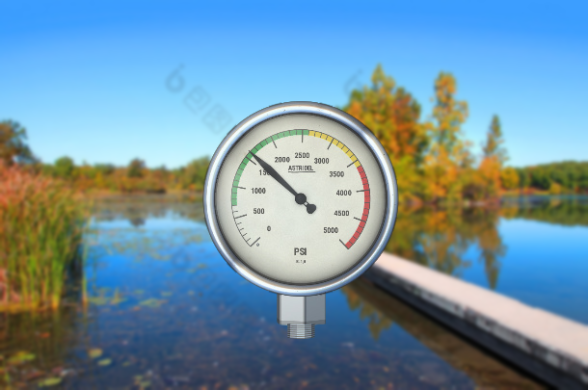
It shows 1600 psi
